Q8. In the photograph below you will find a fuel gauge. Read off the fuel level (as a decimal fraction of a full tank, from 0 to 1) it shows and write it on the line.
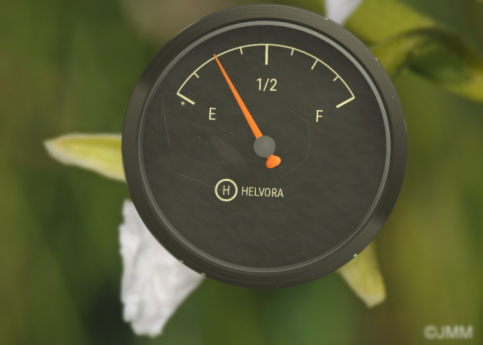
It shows 0.25
